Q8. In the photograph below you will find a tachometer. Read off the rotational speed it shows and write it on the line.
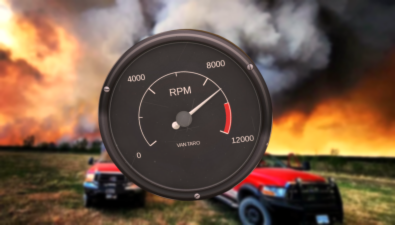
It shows 9000 rpm
